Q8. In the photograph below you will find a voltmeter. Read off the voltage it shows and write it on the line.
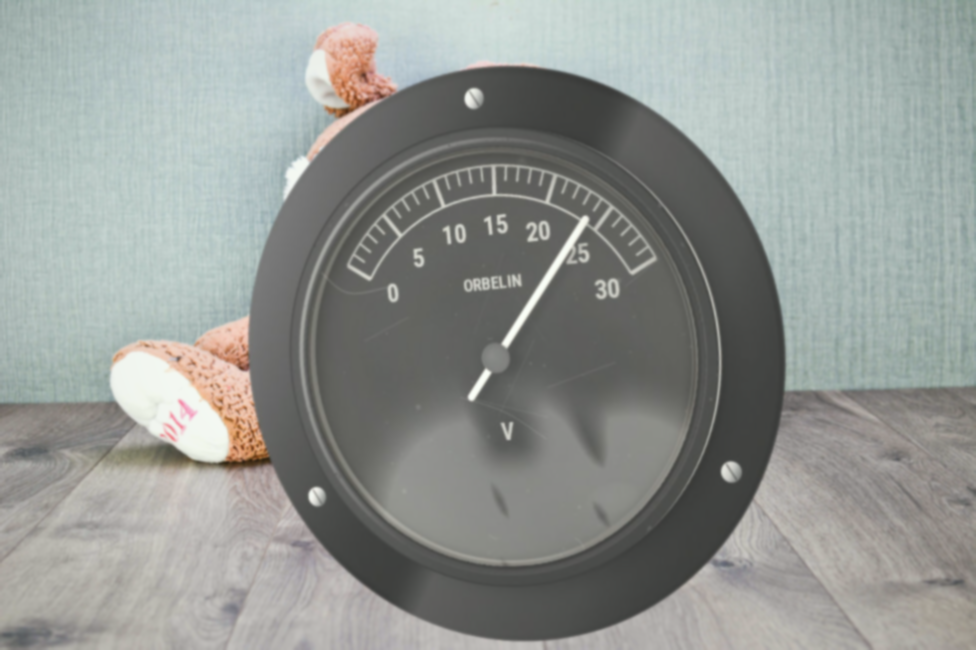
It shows 24 V
